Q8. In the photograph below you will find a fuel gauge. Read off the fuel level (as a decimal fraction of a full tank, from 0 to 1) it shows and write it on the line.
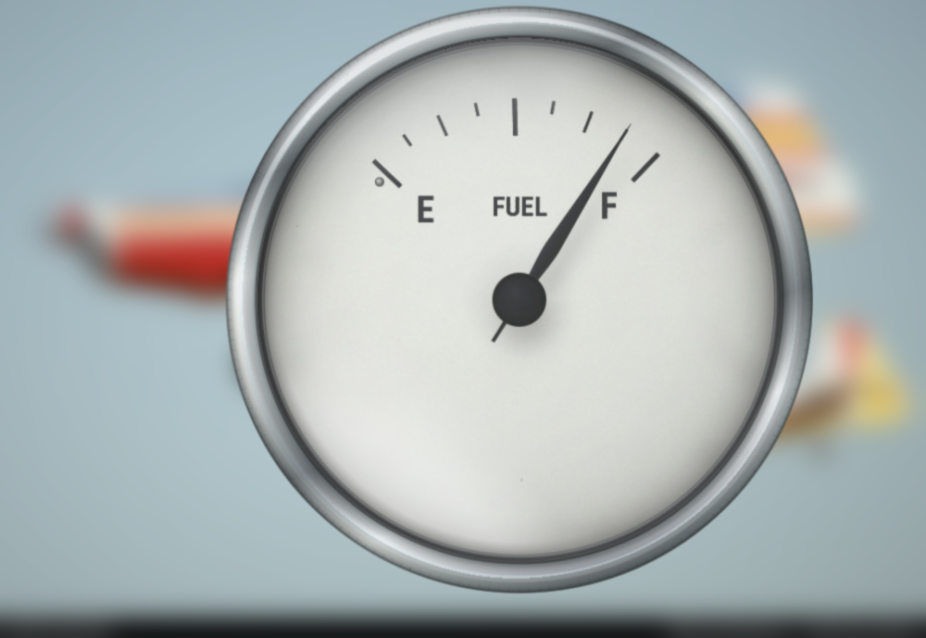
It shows 0.875
